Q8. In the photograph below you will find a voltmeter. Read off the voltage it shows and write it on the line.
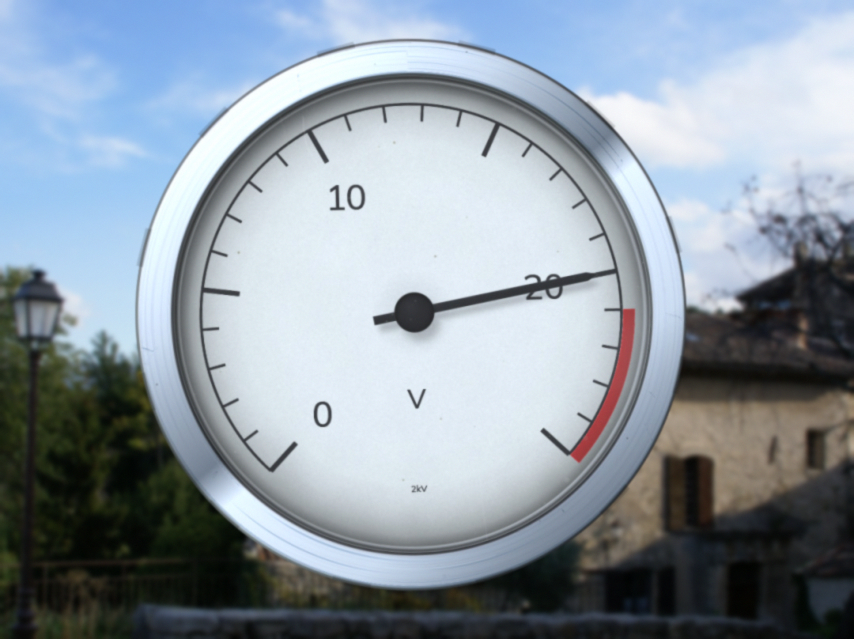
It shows 20 V
